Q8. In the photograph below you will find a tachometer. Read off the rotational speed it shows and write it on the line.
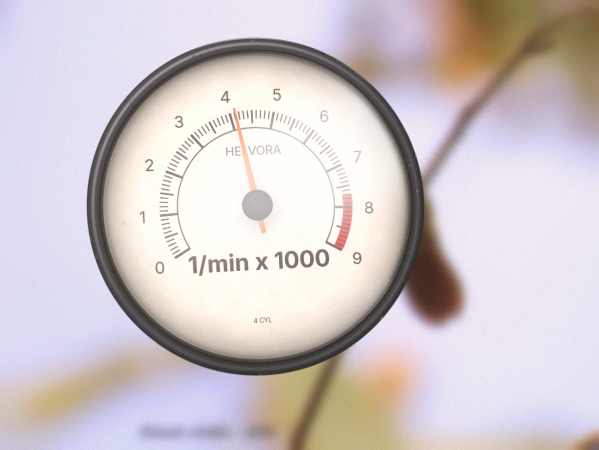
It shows 4100 rpm
